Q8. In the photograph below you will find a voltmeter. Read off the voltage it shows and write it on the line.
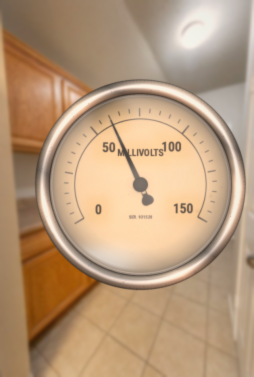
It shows 60 mV
